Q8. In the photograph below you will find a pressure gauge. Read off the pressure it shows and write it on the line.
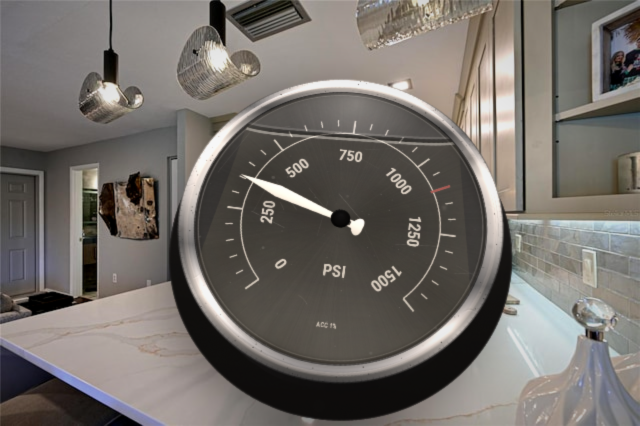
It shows 350 psi
